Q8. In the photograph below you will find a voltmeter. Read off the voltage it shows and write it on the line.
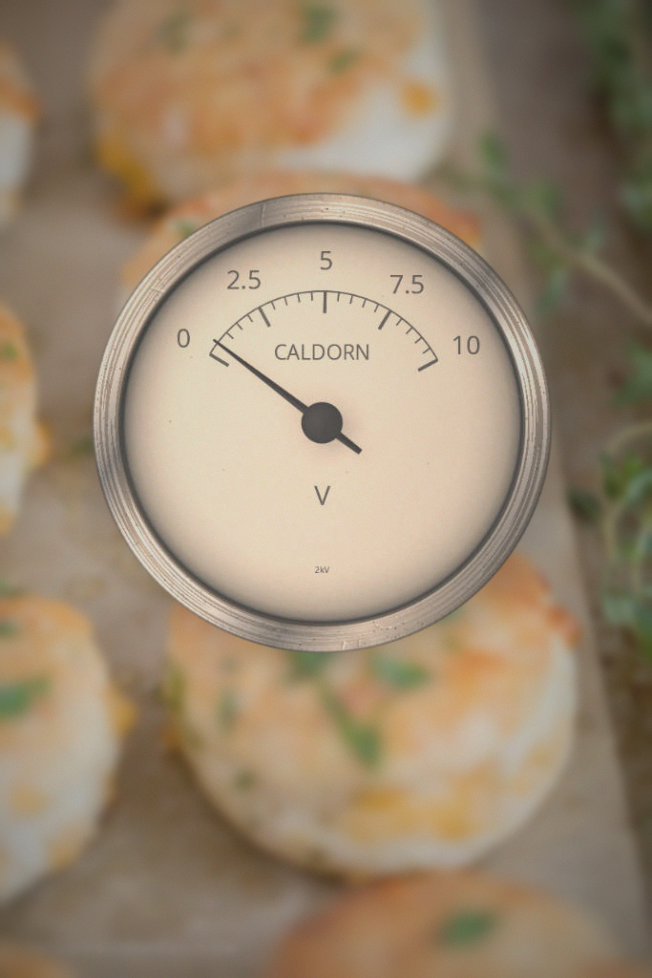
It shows 0.5 V
